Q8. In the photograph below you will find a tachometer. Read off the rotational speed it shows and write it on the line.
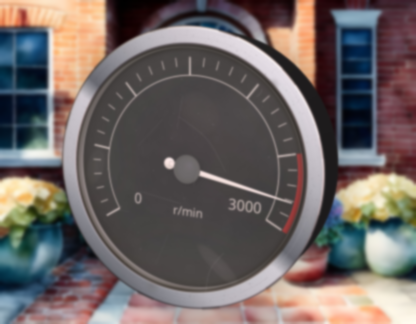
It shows 2800 rpm
